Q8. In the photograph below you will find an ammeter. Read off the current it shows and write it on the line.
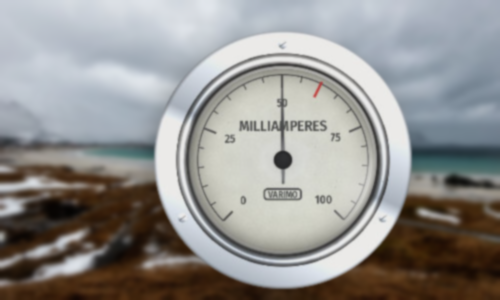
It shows 50 mA
